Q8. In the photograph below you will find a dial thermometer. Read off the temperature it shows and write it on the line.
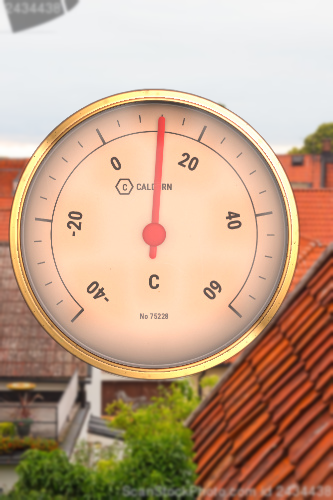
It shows 12 °C
